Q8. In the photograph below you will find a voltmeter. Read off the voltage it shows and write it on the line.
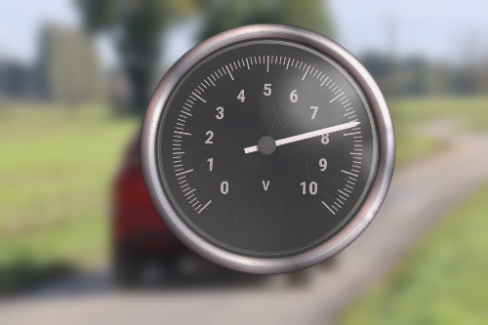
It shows 7.8 V
